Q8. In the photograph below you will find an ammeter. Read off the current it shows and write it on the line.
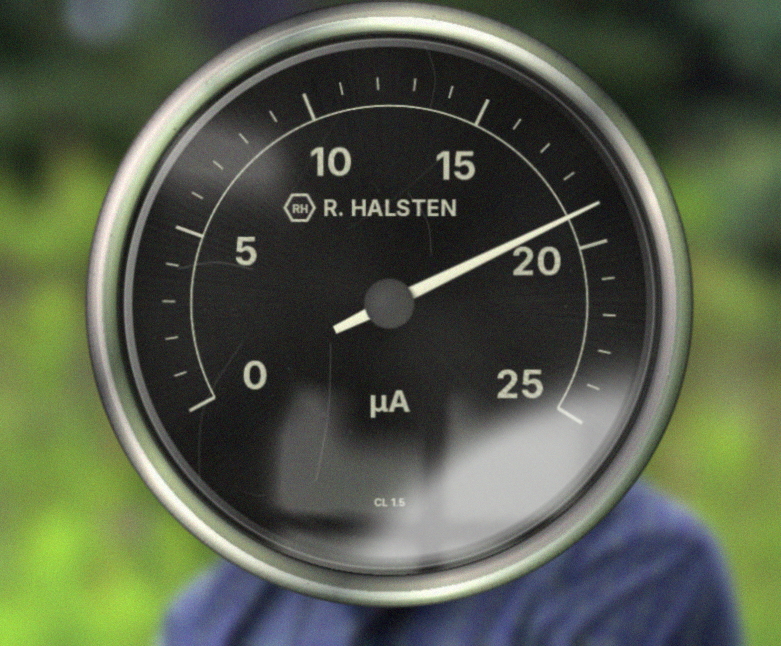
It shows 19 µA
